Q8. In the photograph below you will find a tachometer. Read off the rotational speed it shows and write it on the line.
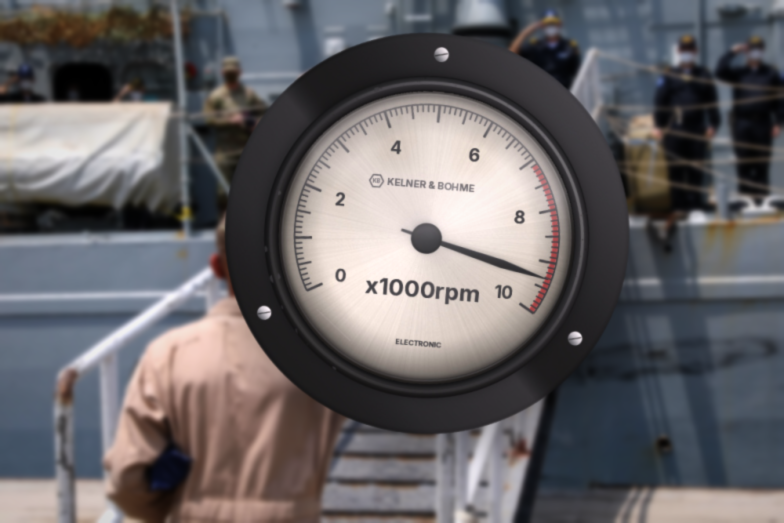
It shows 9300 rpm
